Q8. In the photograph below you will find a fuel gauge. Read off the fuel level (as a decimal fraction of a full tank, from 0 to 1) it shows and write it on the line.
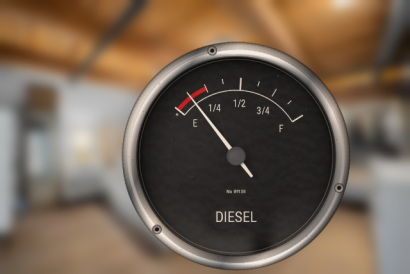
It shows 0.125
